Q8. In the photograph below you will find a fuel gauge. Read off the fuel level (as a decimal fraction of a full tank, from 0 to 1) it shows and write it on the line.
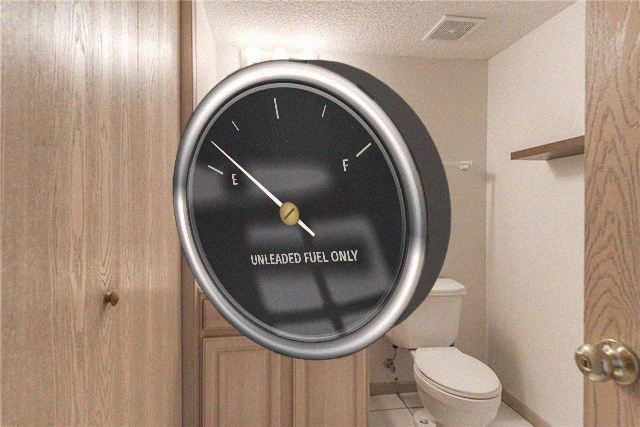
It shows 0.125
